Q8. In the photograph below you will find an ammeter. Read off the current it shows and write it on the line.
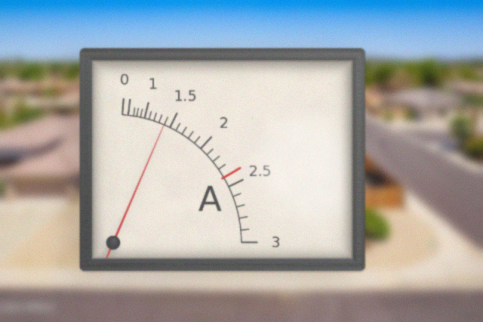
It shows 1.4 A
